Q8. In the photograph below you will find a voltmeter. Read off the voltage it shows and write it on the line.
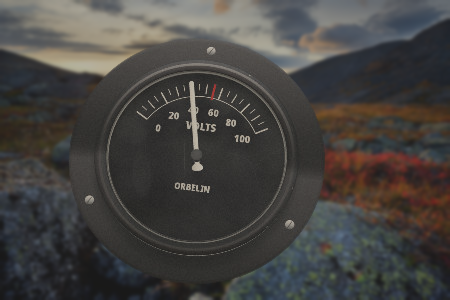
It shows 40 V
